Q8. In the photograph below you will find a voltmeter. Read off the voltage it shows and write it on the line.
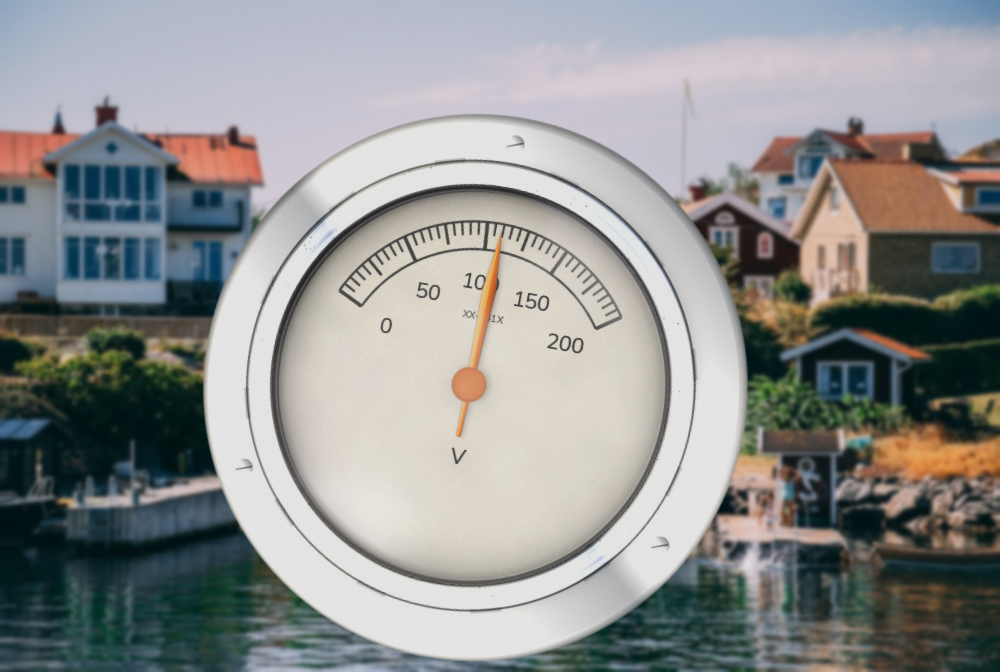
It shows 110 V
